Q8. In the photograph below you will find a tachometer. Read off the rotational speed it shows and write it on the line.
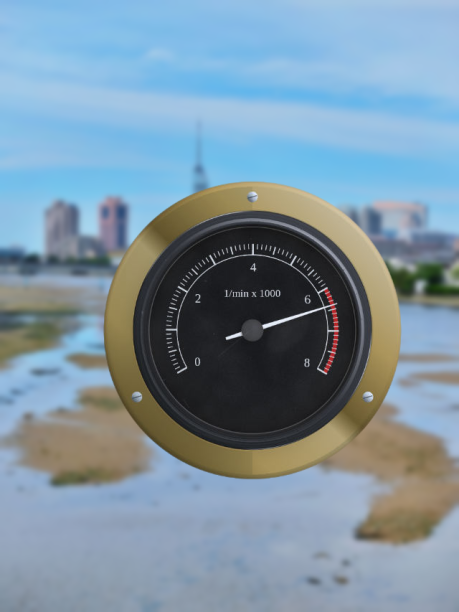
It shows 6400 rpm
